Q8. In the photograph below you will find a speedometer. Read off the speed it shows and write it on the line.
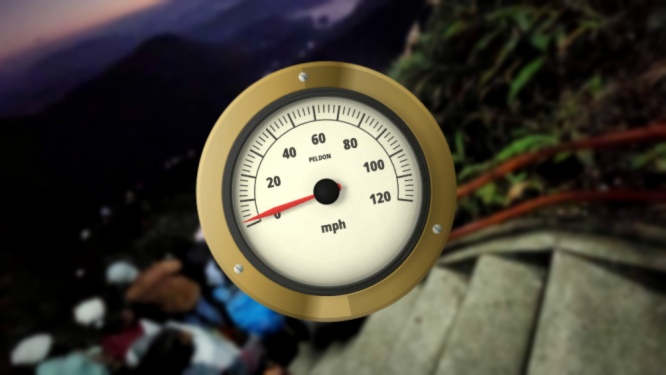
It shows 2 mph
